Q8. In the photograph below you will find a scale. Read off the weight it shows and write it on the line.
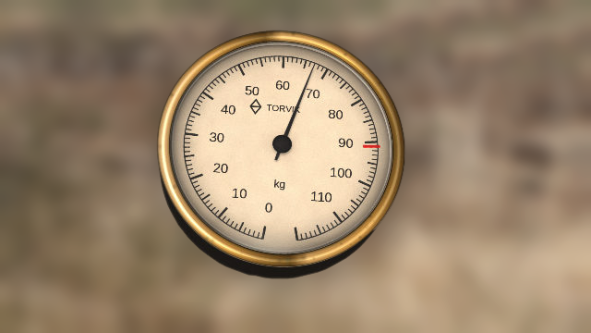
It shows 67 kg
